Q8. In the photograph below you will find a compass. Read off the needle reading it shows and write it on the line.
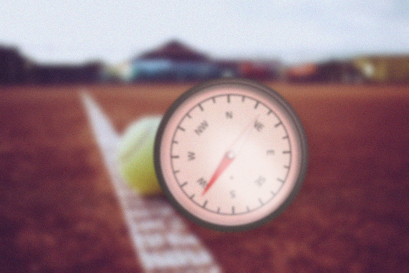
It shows 217.5 °
